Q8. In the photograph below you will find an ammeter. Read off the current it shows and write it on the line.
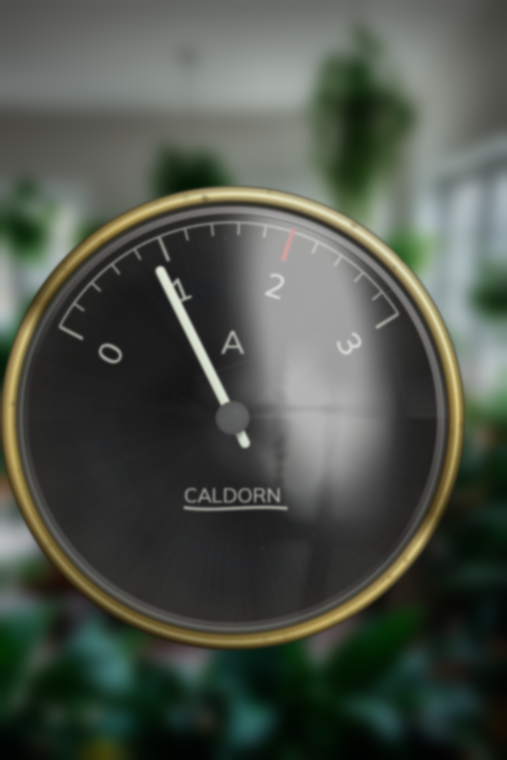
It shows 0.9 A
